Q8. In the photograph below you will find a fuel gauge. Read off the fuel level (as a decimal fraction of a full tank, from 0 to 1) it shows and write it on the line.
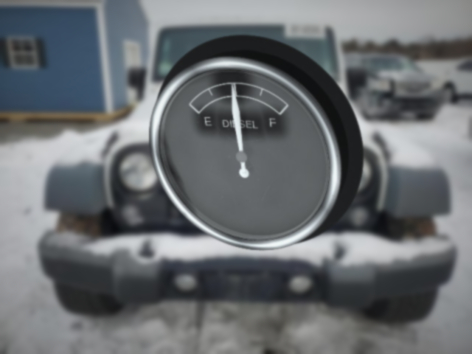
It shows 0.5
